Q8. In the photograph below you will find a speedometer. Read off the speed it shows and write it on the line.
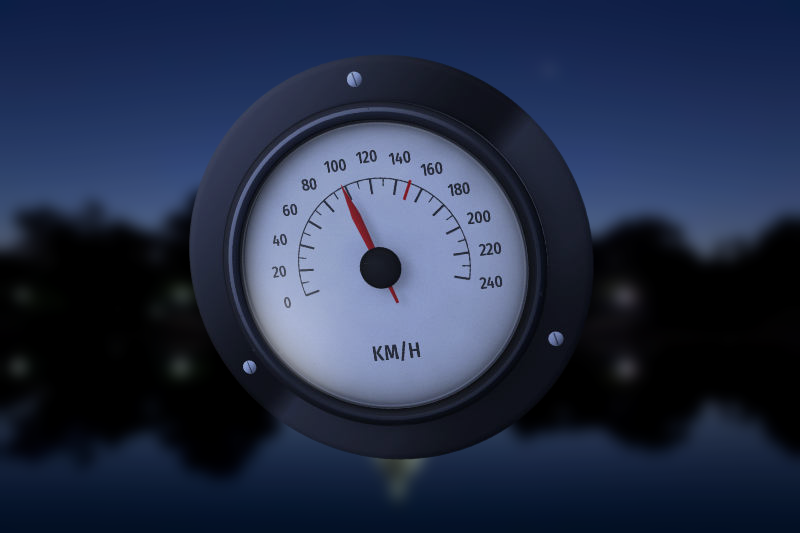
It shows 100 km/h
